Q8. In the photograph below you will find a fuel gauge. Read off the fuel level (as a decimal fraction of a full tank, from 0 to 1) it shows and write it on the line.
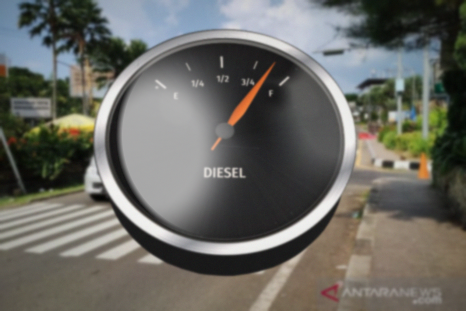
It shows 0.875
